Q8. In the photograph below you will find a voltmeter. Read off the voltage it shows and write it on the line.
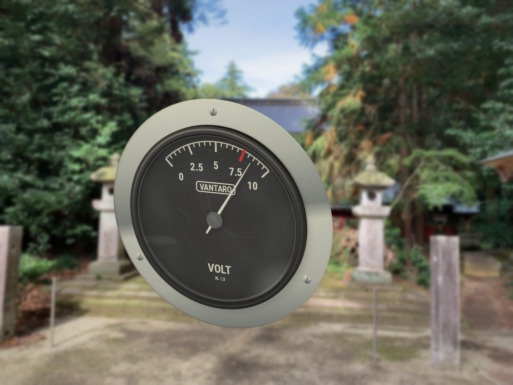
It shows 8.5 V
